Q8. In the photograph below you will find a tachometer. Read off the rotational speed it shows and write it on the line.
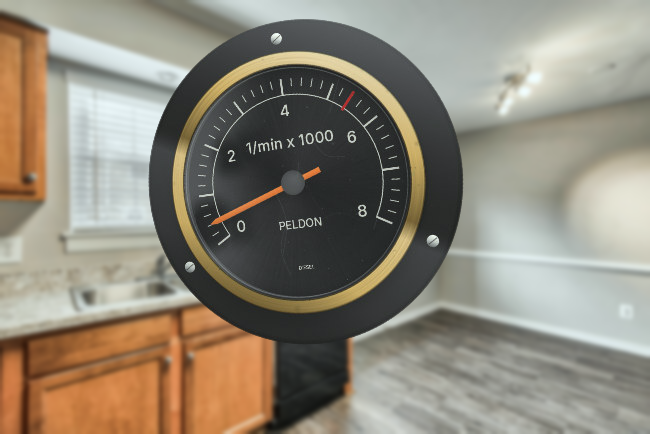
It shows 400 rpm
